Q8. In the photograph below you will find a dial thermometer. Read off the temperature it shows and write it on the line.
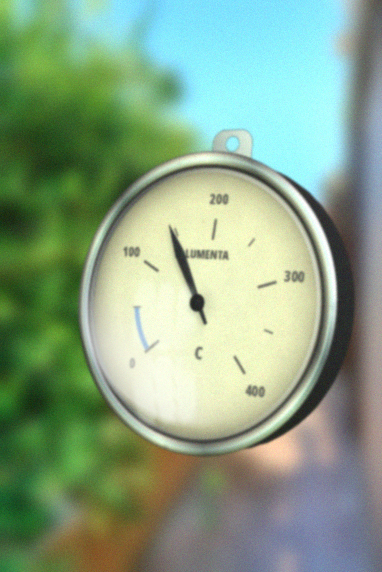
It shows 150 °C
